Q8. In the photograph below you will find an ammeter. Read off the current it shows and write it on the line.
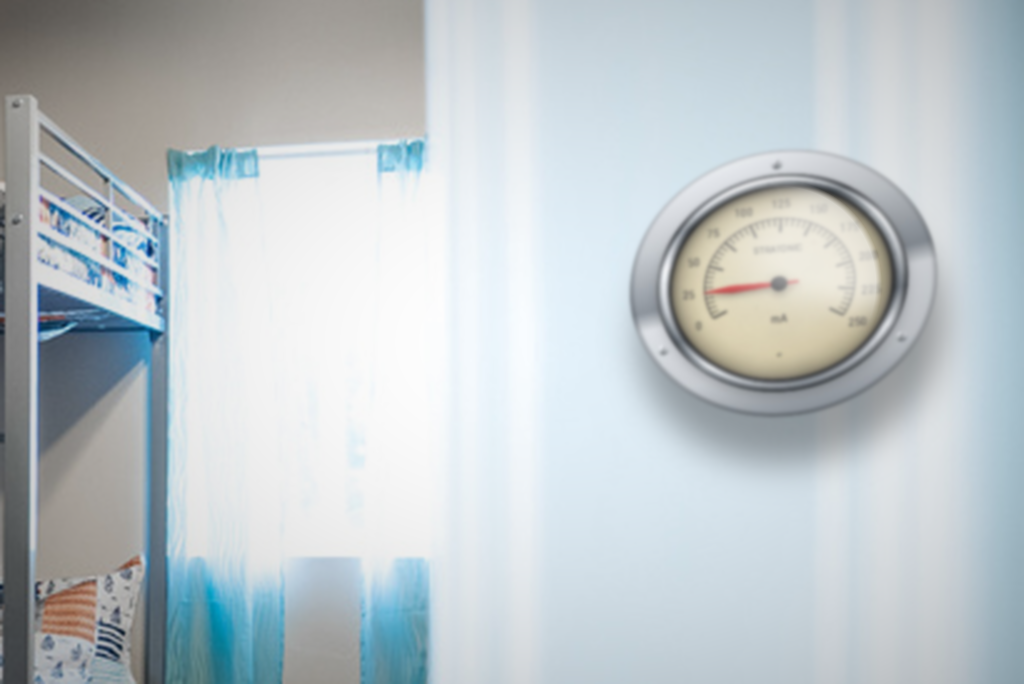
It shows 25 mA
